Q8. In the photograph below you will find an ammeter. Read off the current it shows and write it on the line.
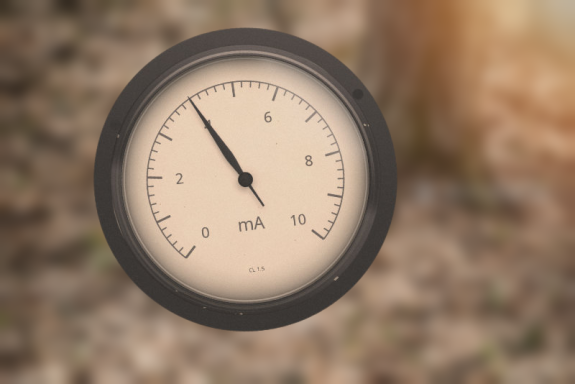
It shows 4 mA
